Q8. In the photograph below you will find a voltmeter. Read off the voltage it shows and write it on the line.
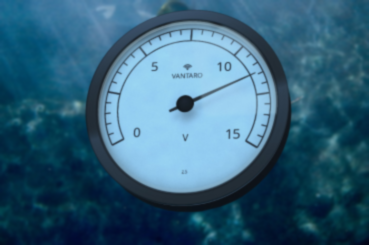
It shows 11.5 V
